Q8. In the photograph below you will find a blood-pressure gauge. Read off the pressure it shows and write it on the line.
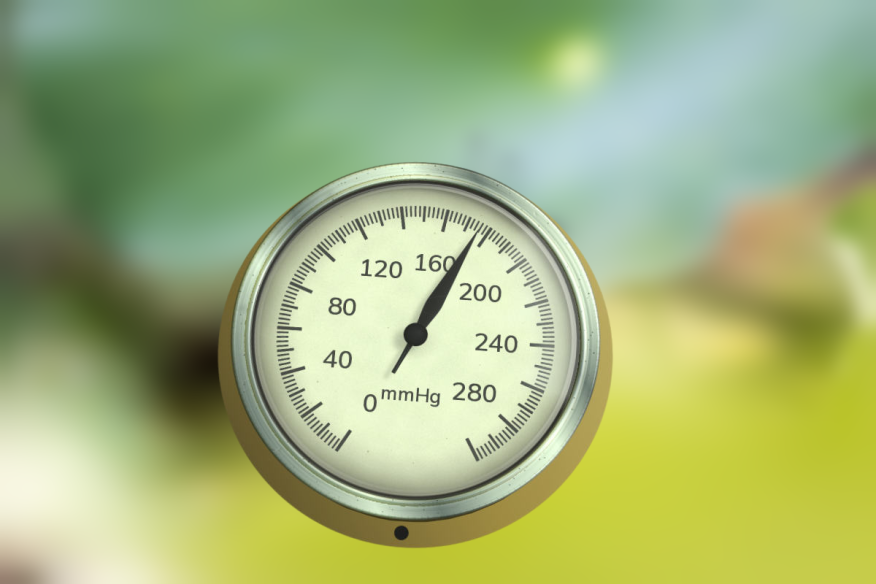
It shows 176 mmHg
